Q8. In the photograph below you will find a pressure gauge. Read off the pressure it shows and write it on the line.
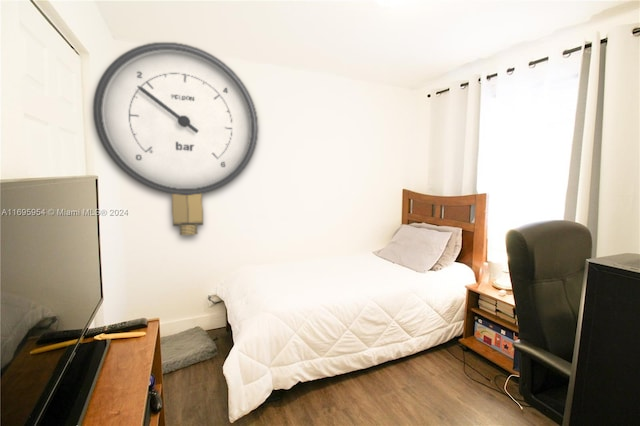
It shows 1.75 bar
